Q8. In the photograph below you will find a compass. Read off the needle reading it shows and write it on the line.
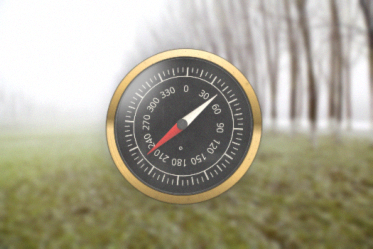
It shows 225 °
